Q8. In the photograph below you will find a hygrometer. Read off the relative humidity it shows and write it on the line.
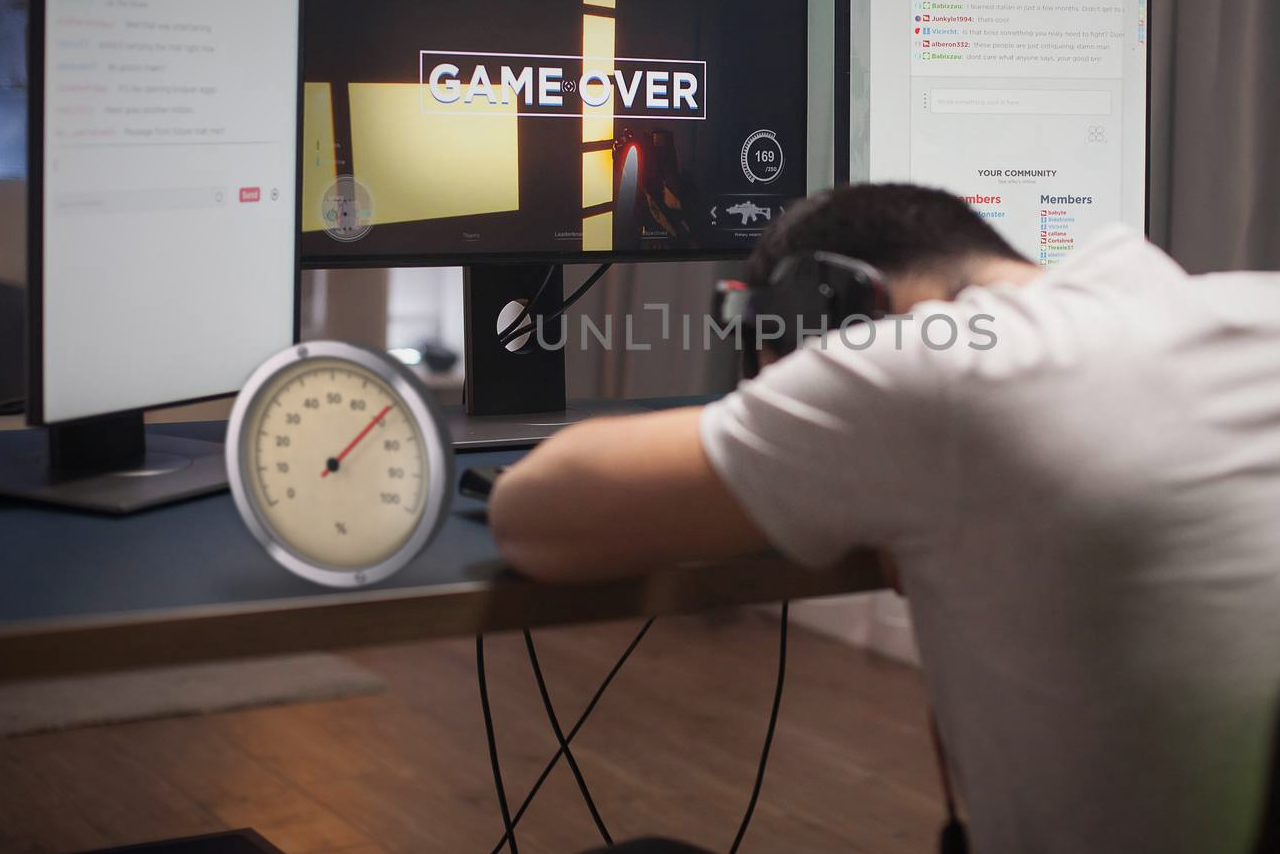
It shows 70 %
